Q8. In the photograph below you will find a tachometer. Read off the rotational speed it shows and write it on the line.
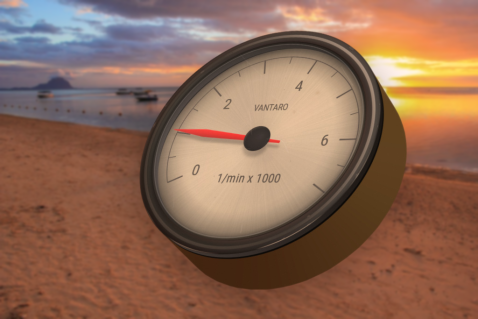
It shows 1000 rpm
